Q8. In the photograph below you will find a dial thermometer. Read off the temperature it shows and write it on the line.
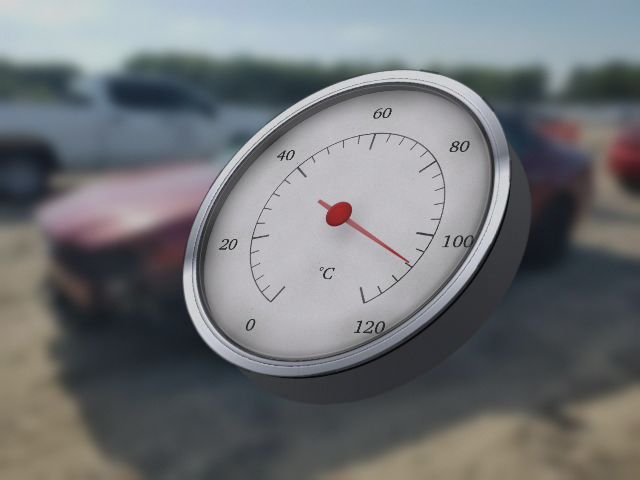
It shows 108 °C
